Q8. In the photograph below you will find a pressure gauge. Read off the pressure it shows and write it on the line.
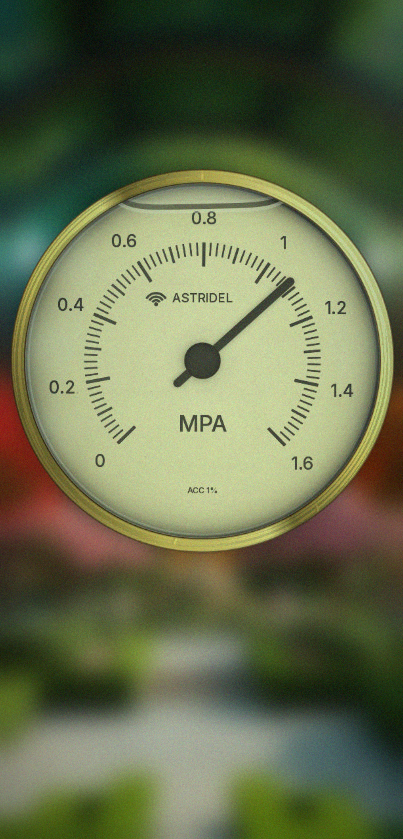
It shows 1.08 MPa
